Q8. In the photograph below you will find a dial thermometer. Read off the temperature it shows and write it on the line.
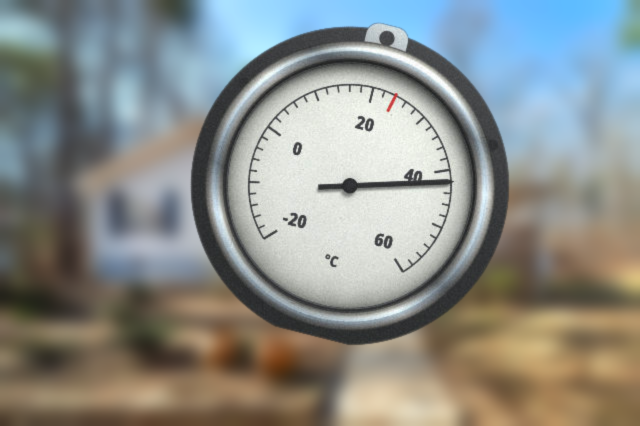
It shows 42 °C
